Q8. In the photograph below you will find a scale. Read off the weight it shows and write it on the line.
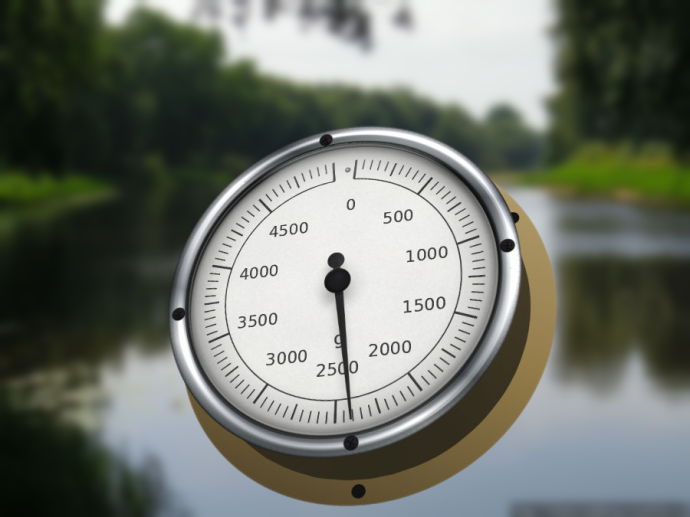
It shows 2400 g
